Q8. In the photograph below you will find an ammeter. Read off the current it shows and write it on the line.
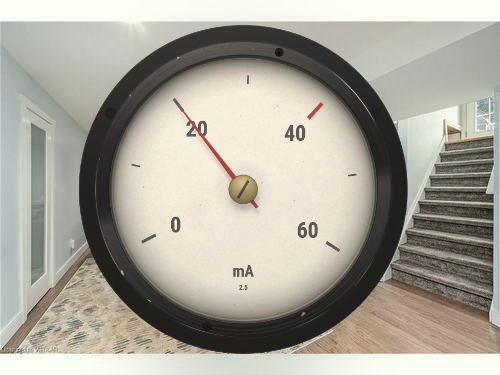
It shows 20 mA
